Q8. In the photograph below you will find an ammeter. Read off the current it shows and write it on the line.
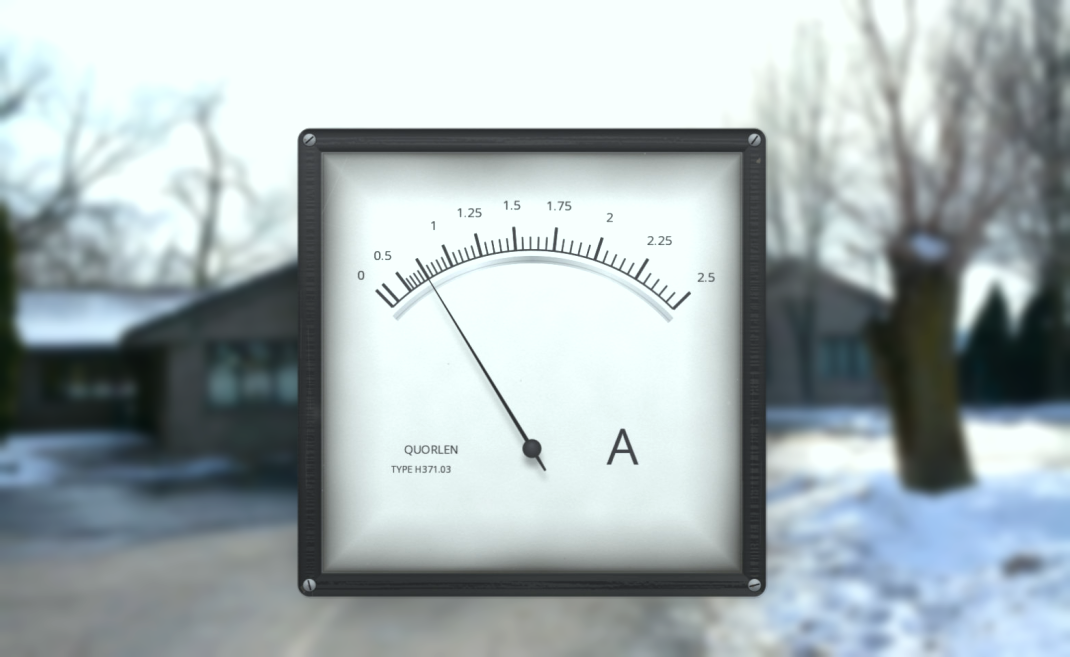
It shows 0.75 A
